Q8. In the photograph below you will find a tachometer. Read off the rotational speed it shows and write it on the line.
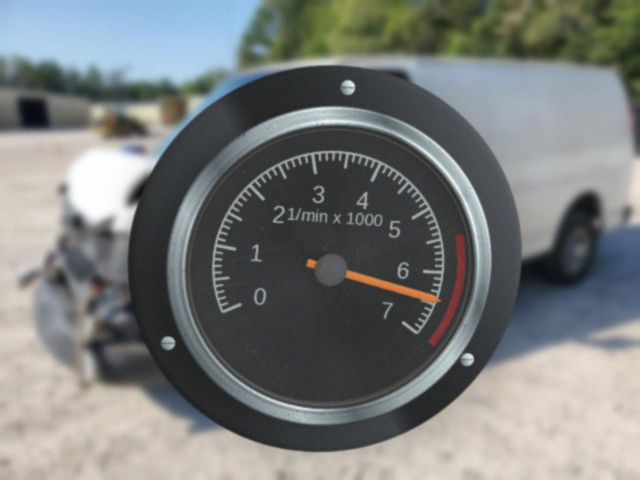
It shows 6400 rpm
